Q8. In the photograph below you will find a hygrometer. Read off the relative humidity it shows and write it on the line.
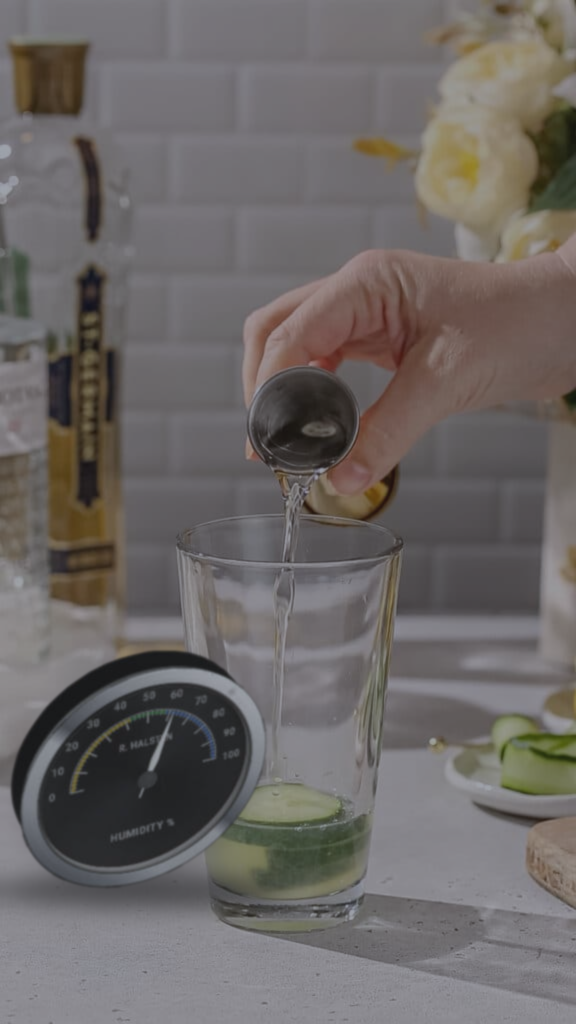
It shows 60 %
